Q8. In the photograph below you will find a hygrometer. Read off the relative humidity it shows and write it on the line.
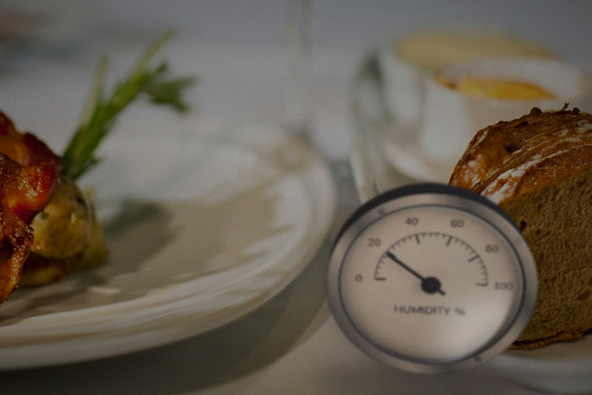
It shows 20 %
